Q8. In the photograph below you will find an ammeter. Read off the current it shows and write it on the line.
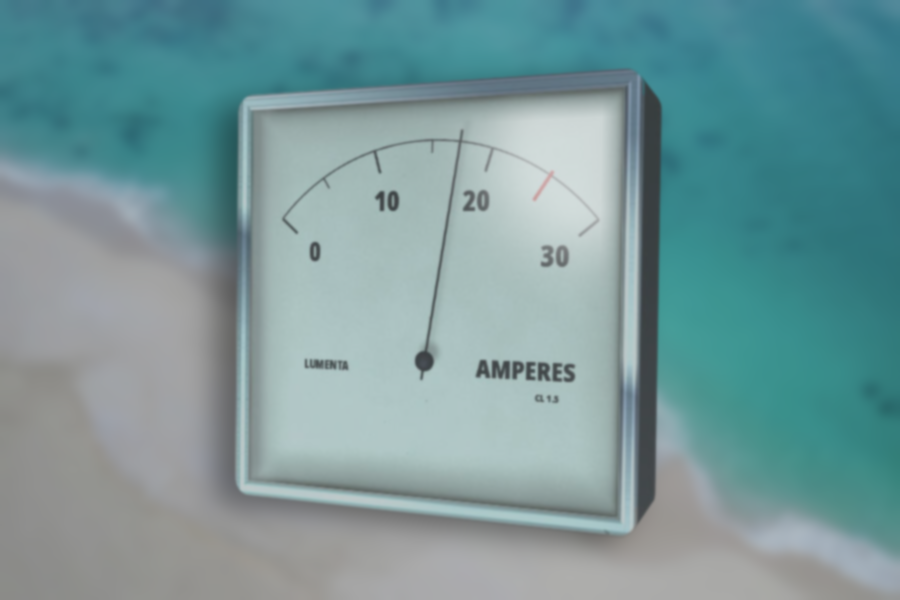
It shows 17.5 A
